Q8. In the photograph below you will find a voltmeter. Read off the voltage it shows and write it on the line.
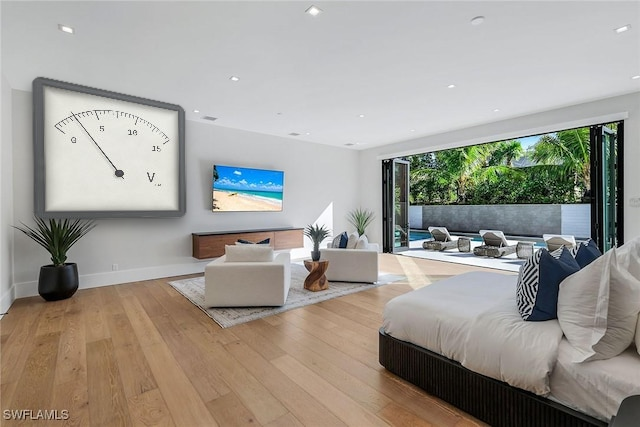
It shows 2.5 V
